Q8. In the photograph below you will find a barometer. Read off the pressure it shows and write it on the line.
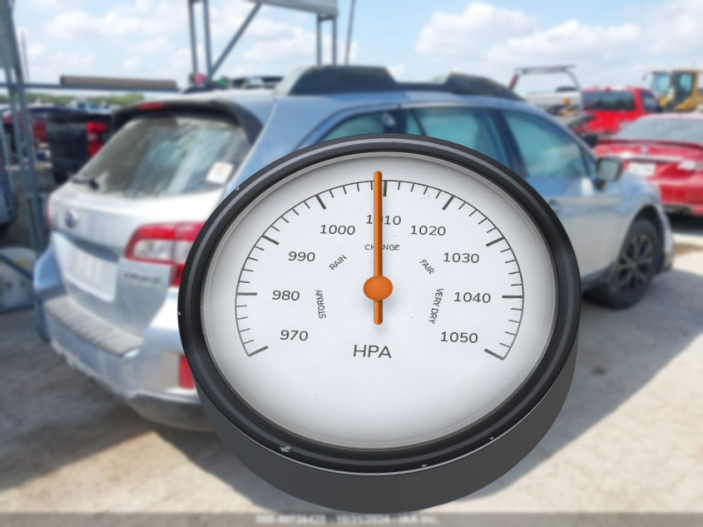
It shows 1009 hPa
